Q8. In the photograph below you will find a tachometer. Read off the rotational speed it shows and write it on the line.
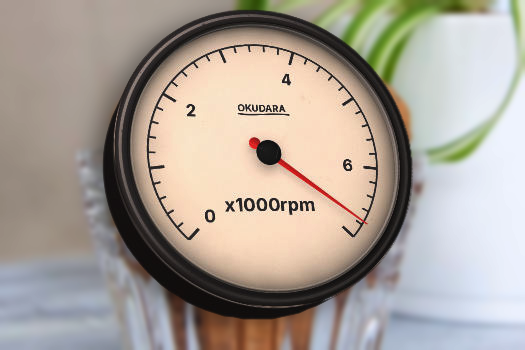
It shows 6800 rpm
